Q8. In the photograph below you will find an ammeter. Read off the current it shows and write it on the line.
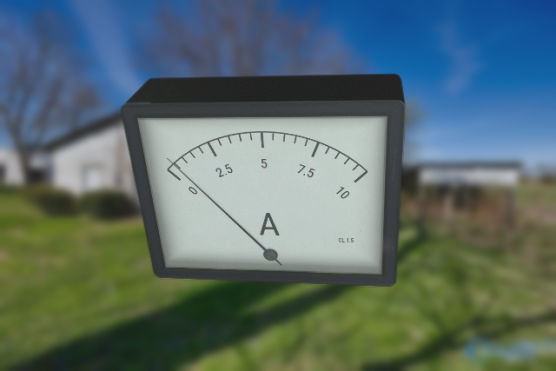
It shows 0.5 A
